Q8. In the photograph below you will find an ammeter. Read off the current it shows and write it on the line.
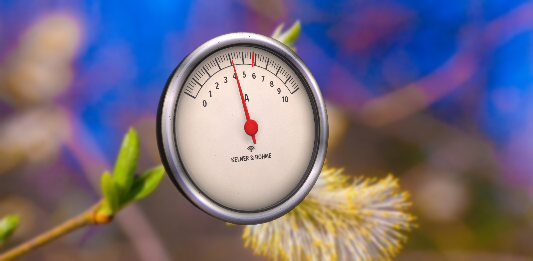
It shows 4 A
